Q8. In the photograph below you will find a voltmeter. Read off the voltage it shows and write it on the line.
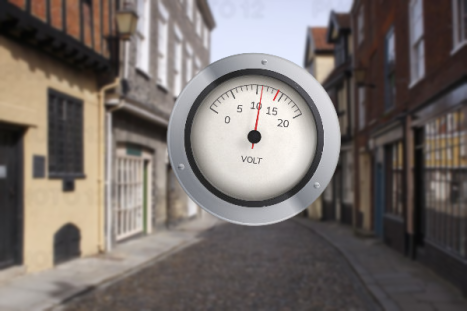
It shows 11 V
